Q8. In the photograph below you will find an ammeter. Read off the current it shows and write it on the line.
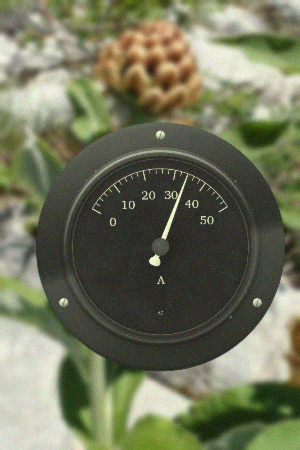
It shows 34 A
